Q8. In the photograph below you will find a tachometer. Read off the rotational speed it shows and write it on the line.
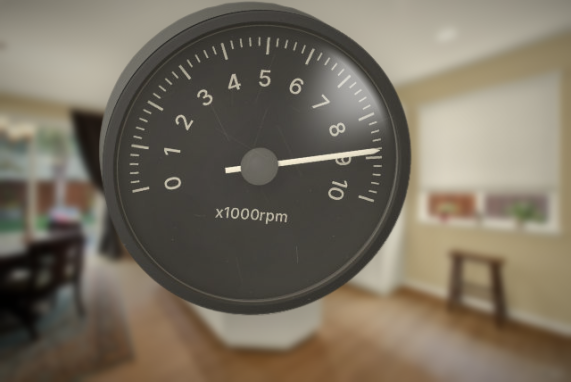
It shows 8800 rpm
